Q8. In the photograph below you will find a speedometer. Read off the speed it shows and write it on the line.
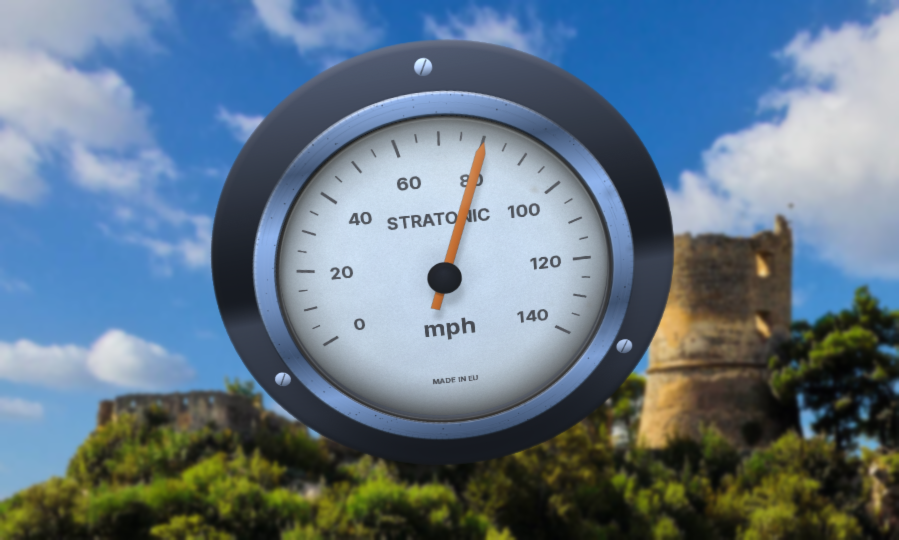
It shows 80 mph
